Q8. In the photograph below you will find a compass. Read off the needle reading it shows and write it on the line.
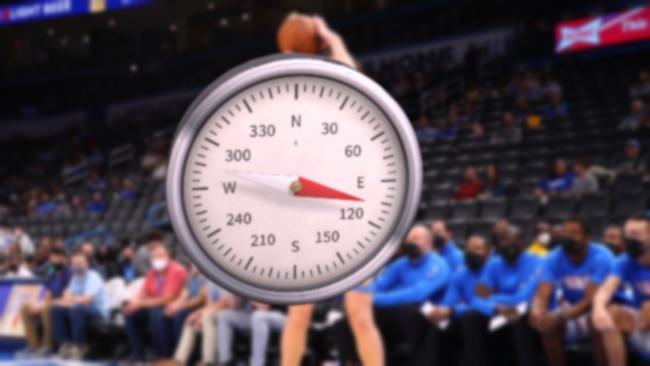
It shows 105 °
